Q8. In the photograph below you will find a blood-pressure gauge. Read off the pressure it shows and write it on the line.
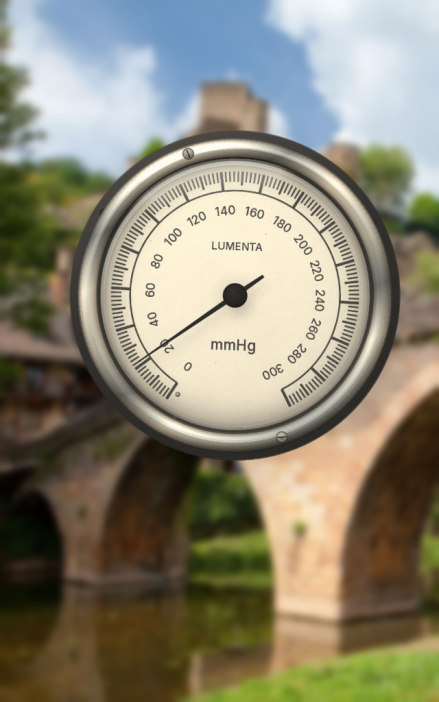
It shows 22 mmHg
